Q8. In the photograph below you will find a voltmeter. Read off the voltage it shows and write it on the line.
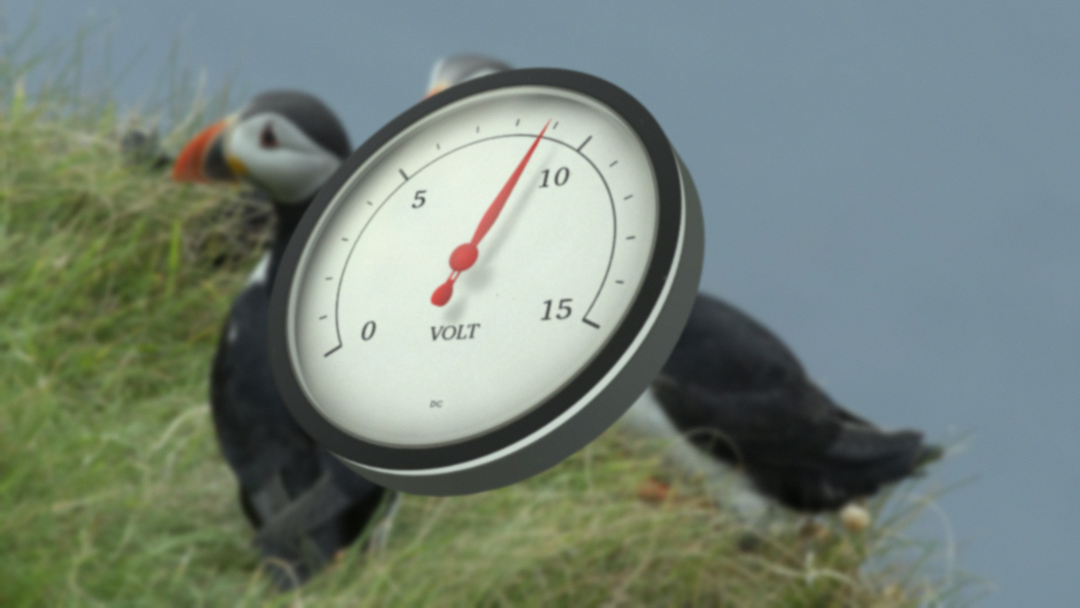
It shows 9 V
